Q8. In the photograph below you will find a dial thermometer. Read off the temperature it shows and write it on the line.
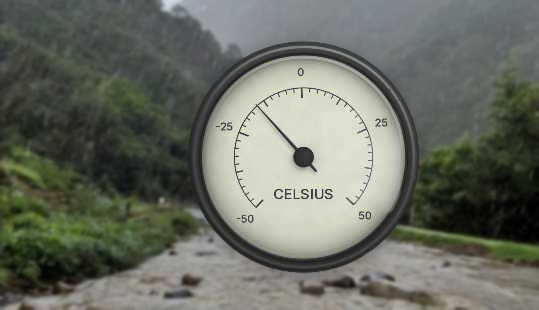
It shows -15 °C
